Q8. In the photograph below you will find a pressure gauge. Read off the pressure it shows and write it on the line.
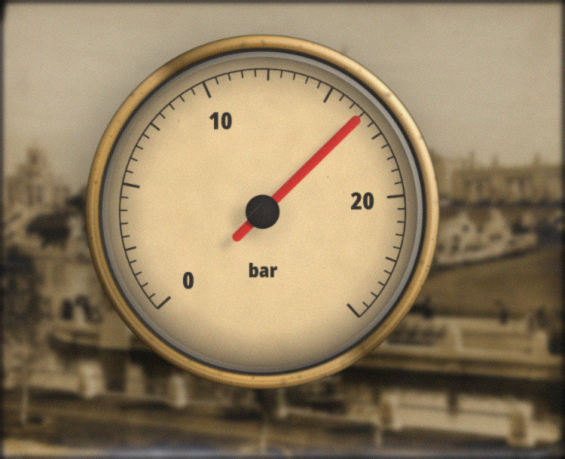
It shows 16.5 bar
